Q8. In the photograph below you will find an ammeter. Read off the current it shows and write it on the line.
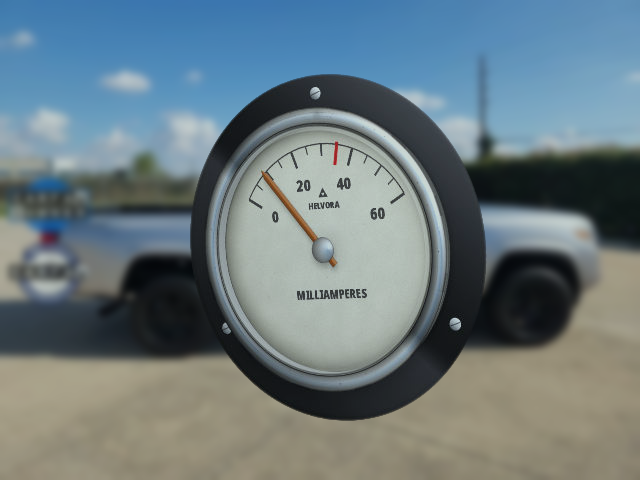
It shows 10 mA
